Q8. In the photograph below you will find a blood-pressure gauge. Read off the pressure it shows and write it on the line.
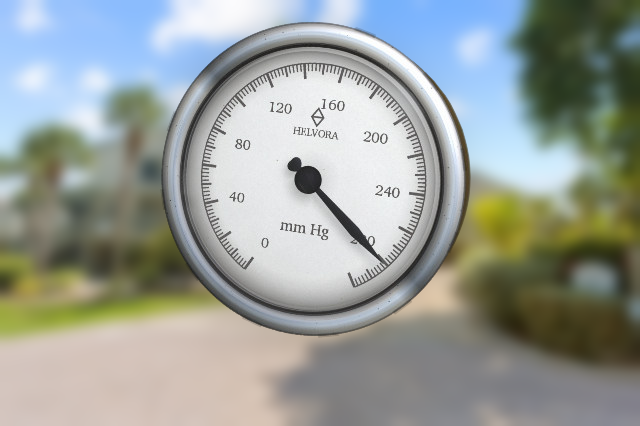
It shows 280 mmHg
